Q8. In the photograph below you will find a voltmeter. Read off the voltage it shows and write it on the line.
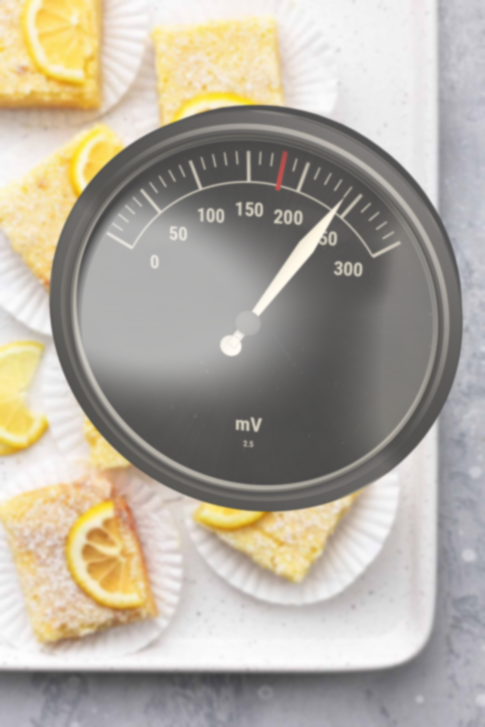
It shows 240 mV
